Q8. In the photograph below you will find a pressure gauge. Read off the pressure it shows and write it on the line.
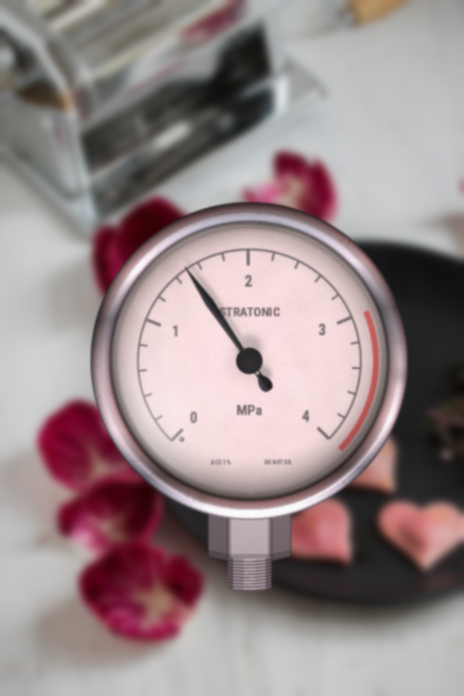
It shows 1.5 MPa
